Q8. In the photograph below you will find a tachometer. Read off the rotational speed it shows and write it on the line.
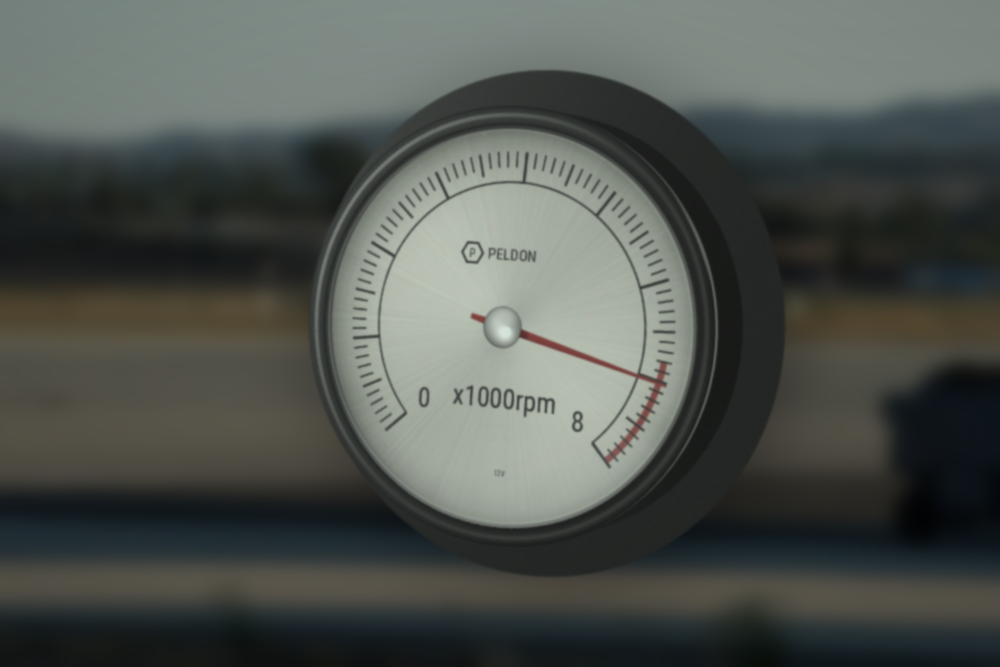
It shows 7000 rpm
